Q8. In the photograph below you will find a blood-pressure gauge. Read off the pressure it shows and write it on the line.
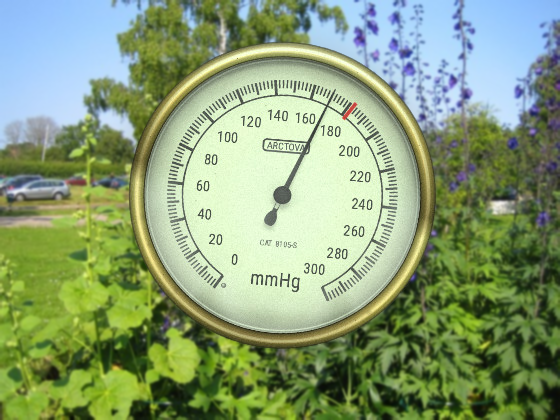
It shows 170 mmHg
